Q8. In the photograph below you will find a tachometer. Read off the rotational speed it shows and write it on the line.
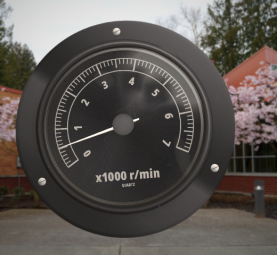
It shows 500 rpm
